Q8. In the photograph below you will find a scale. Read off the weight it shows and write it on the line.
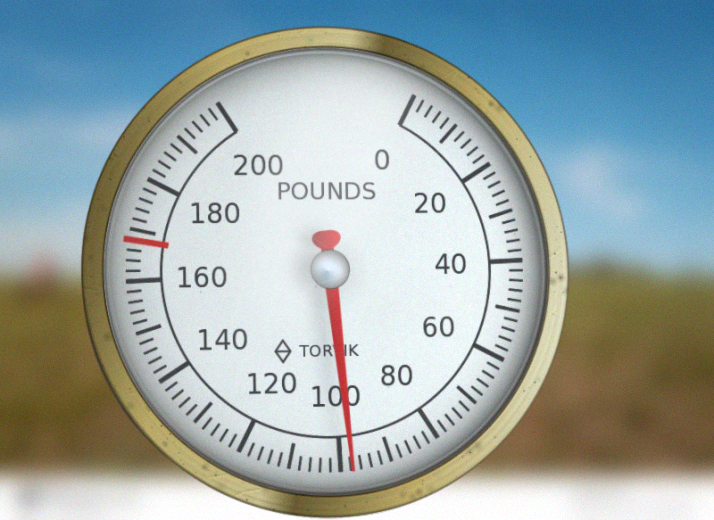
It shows 98 lb
